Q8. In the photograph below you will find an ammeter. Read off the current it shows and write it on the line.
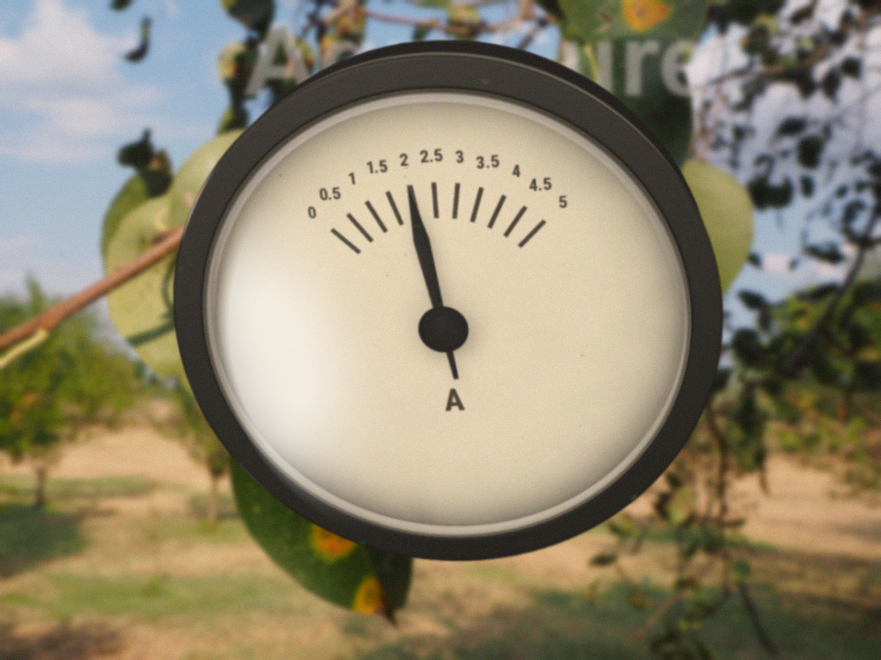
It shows 2 A
